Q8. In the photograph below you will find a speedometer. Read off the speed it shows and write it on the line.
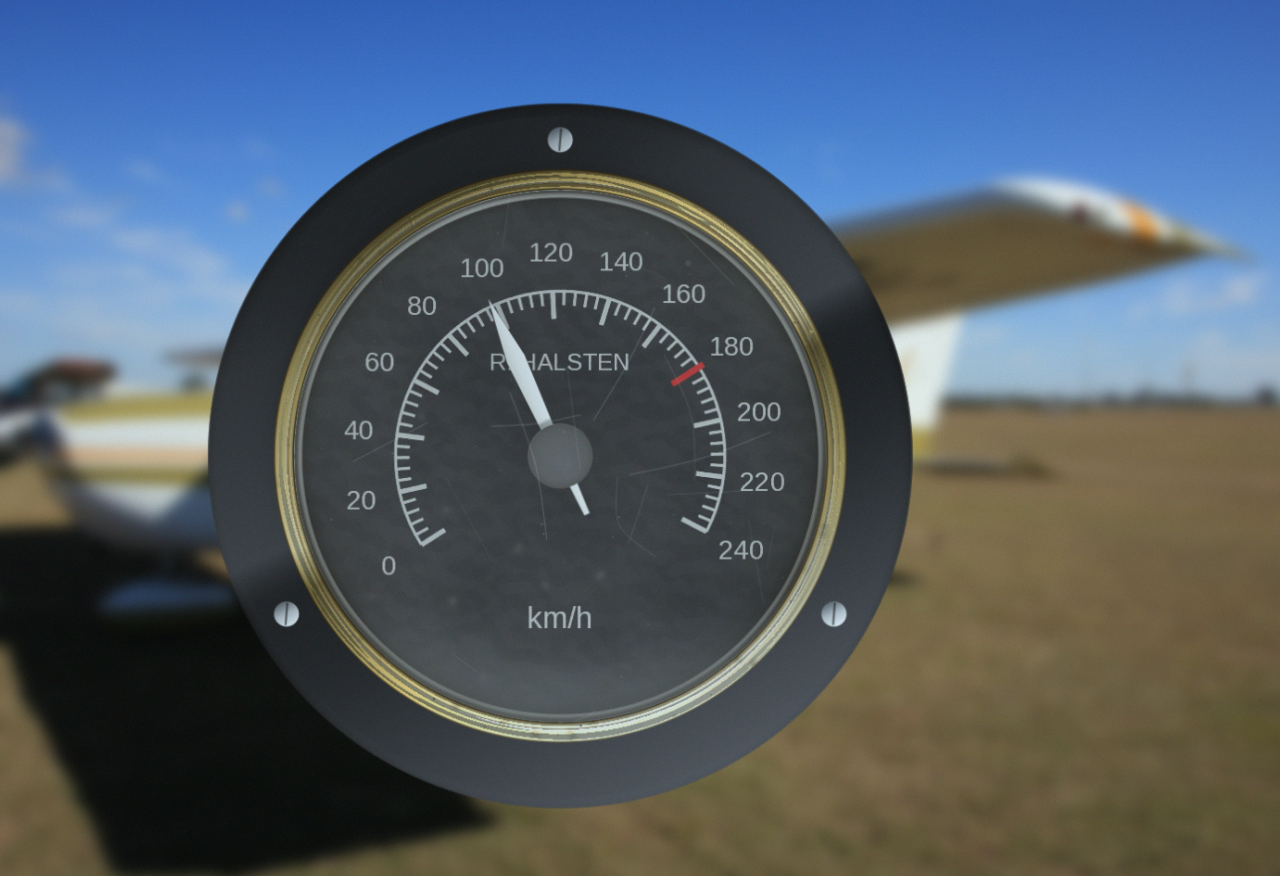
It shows 98 km/h
